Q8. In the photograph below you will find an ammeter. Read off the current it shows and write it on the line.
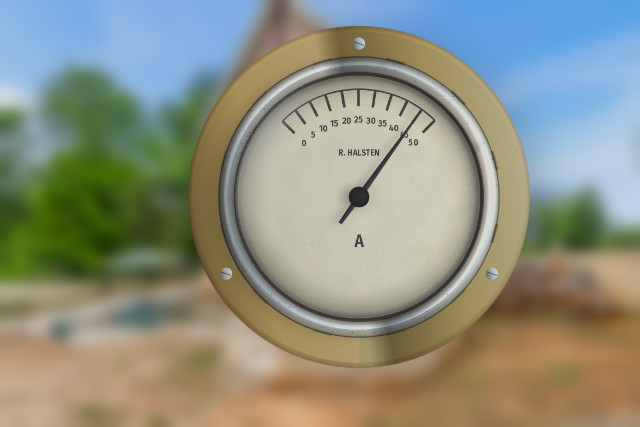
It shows 45 A
